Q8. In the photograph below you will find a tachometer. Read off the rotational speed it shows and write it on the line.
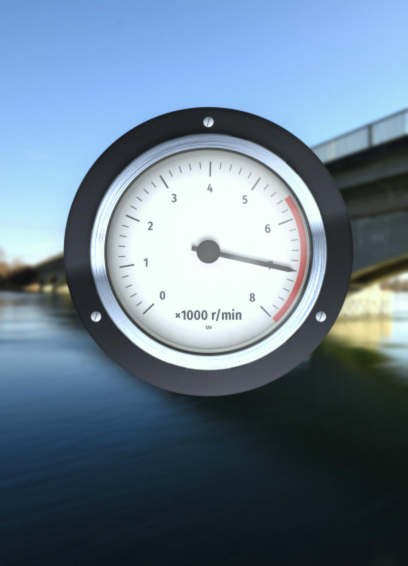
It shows 7000 rpm
